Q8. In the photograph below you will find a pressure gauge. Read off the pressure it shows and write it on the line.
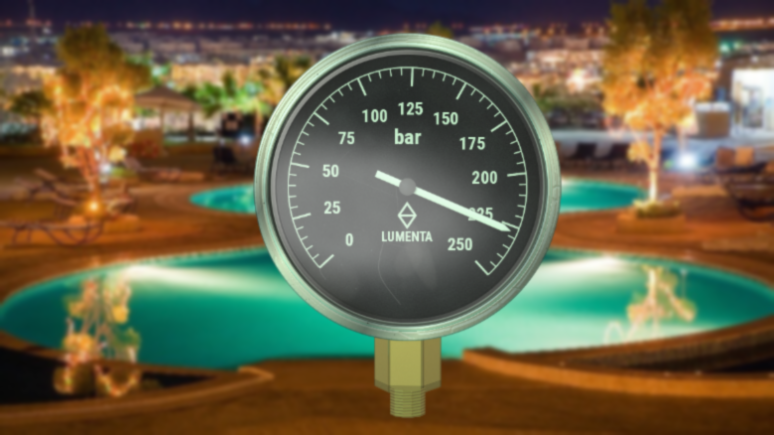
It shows 227.5 bar
